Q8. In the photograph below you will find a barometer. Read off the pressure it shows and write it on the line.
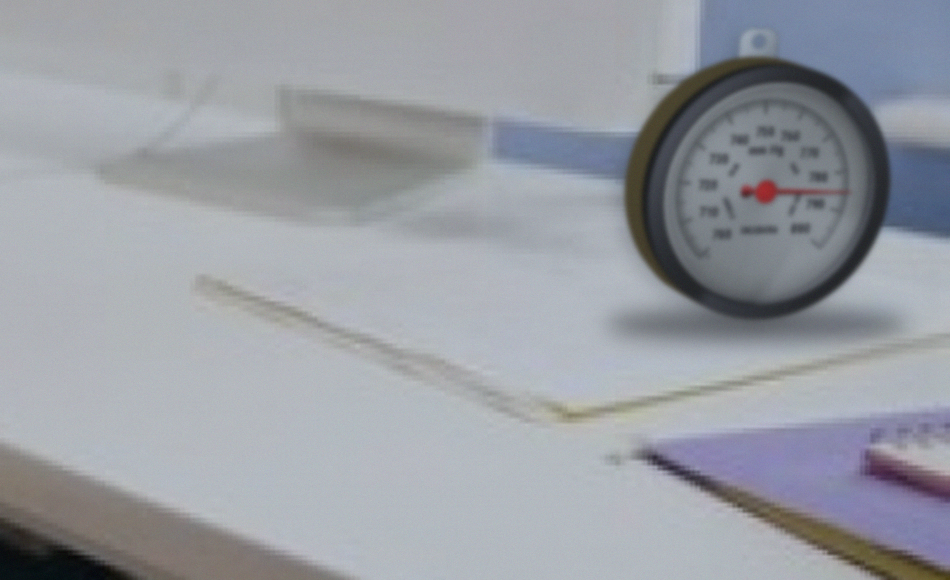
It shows 785 mmHg
